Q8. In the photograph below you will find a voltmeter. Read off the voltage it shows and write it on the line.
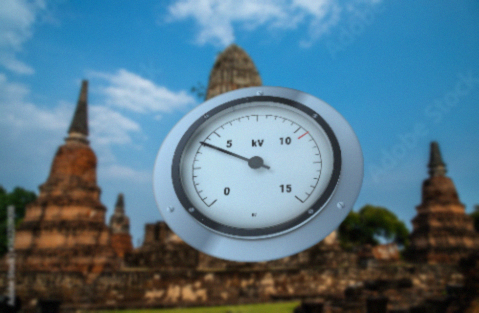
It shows 4 kV
